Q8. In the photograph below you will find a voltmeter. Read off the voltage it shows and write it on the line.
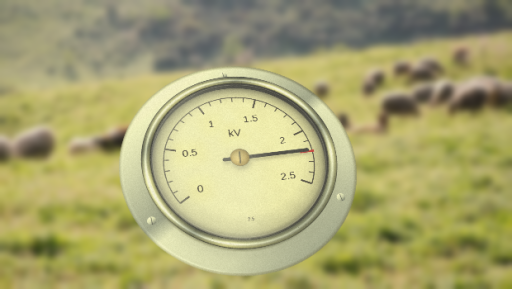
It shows 2.2 kV
